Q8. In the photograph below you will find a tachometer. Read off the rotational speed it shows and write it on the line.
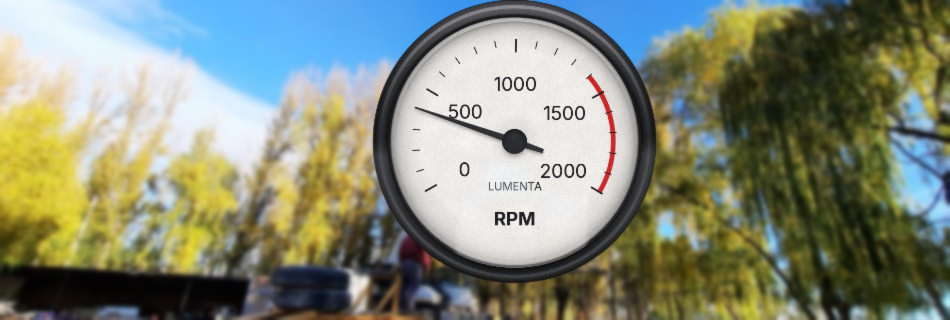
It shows 400 rpm
